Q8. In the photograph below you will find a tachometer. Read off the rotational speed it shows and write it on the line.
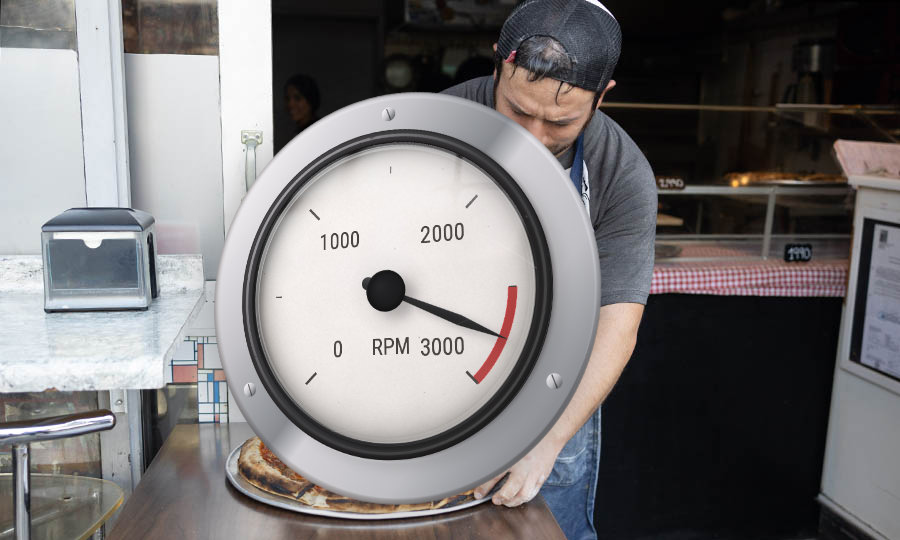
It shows 2750 rpm
